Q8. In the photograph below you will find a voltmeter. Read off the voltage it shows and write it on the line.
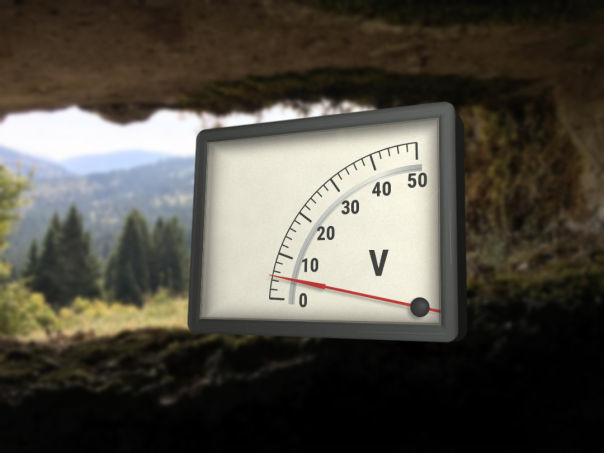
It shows 5 V
